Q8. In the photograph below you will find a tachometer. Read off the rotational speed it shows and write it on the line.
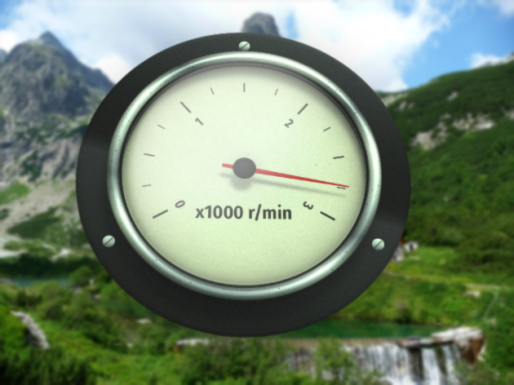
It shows 2750 rpm
